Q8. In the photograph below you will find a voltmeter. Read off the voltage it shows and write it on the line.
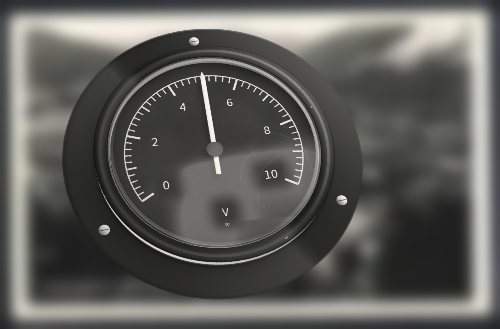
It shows 5 V
